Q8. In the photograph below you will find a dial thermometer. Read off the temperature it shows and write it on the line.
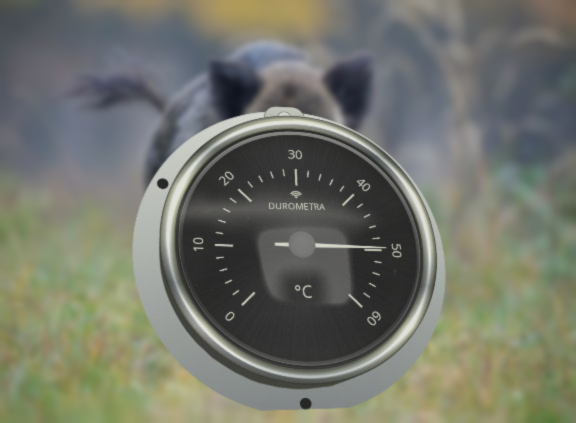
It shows 50 °C
